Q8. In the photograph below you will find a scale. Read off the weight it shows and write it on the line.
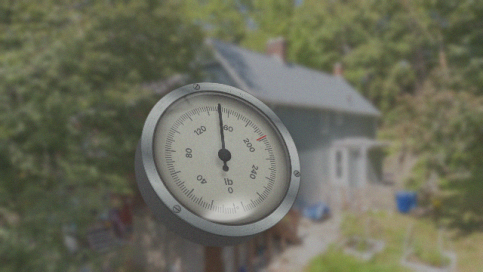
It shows 150 lb
